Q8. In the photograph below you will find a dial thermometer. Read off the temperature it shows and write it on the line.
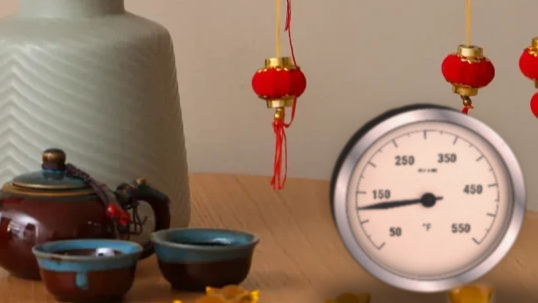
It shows 125 °F
